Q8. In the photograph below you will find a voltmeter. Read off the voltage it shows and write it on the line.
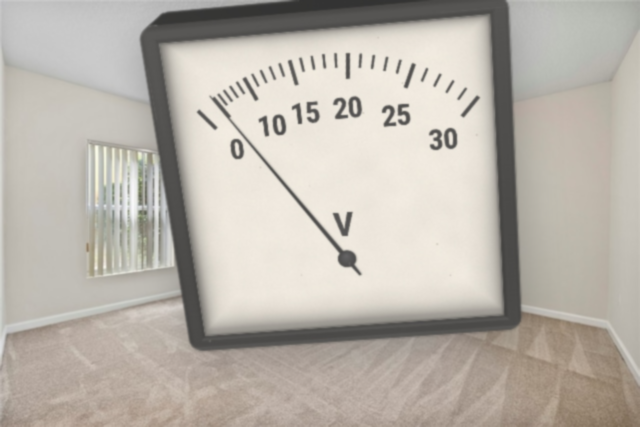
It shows 5 V
